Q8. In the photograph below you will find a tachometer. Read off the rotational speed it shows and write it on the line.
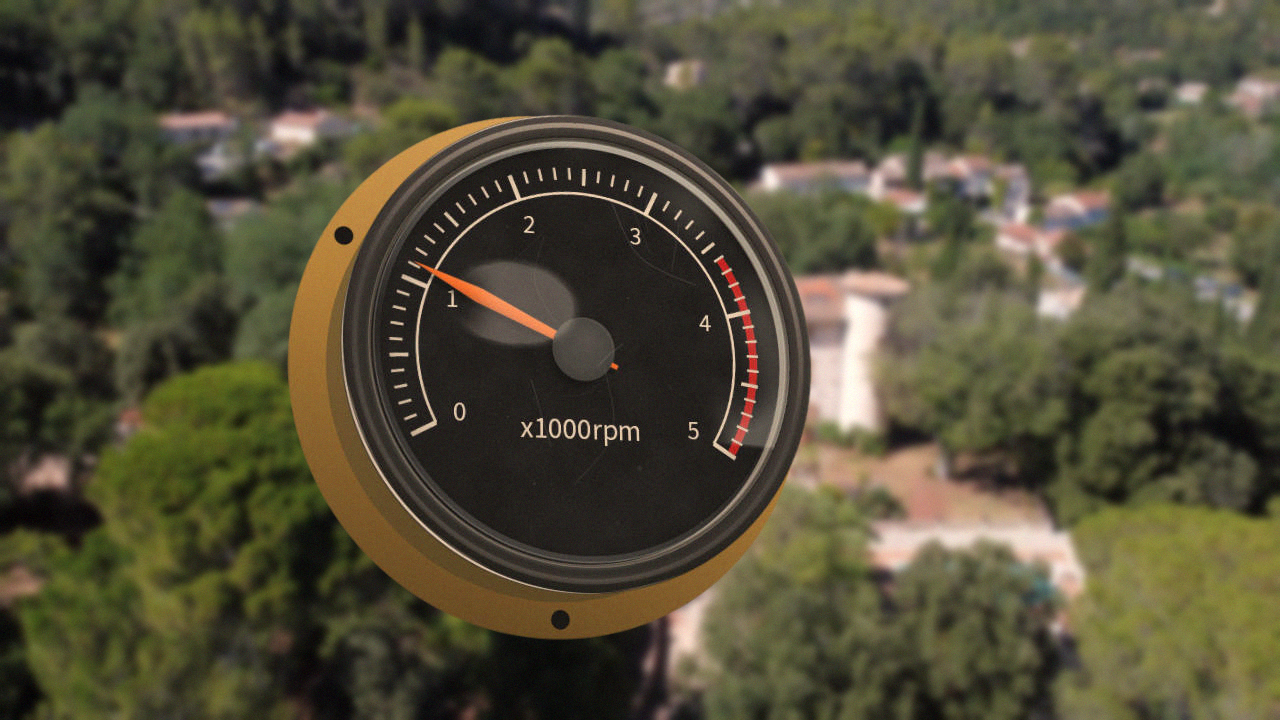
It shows 1100 rpm
